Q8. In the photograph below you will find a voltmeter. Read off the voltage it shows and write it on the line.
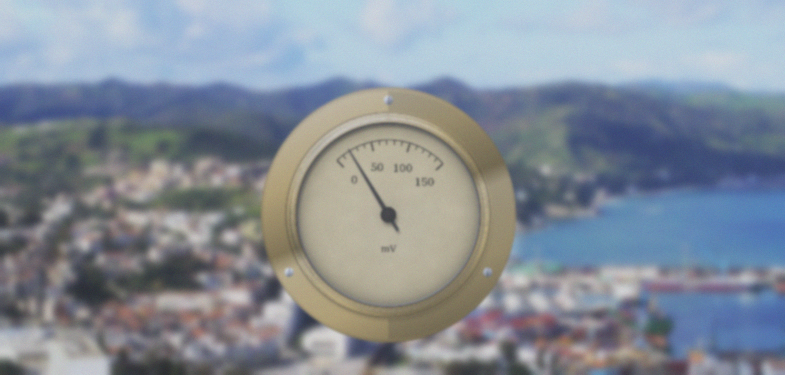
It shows 20 mV
